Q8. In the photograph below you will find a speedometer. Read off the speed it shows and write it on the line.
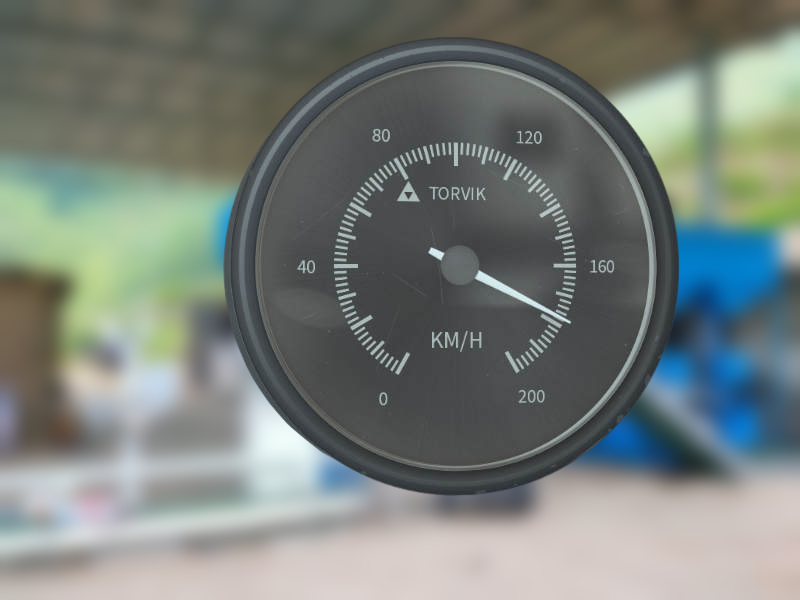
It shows 178 km/h
